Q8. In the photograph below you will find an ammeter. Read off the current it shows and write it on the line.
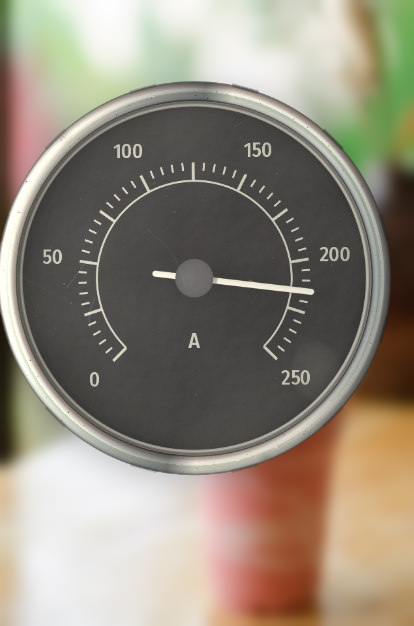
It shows 215 A
